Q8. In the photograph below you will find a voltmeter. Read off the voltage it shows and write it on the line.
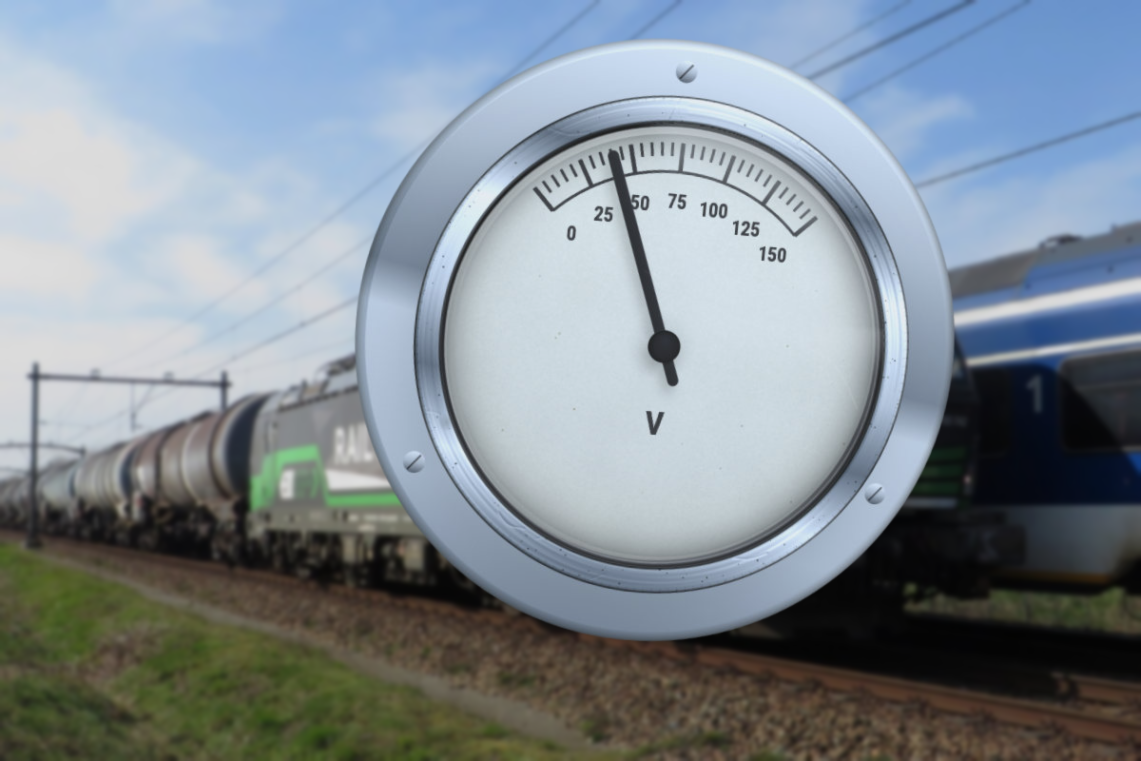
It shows 40 V
